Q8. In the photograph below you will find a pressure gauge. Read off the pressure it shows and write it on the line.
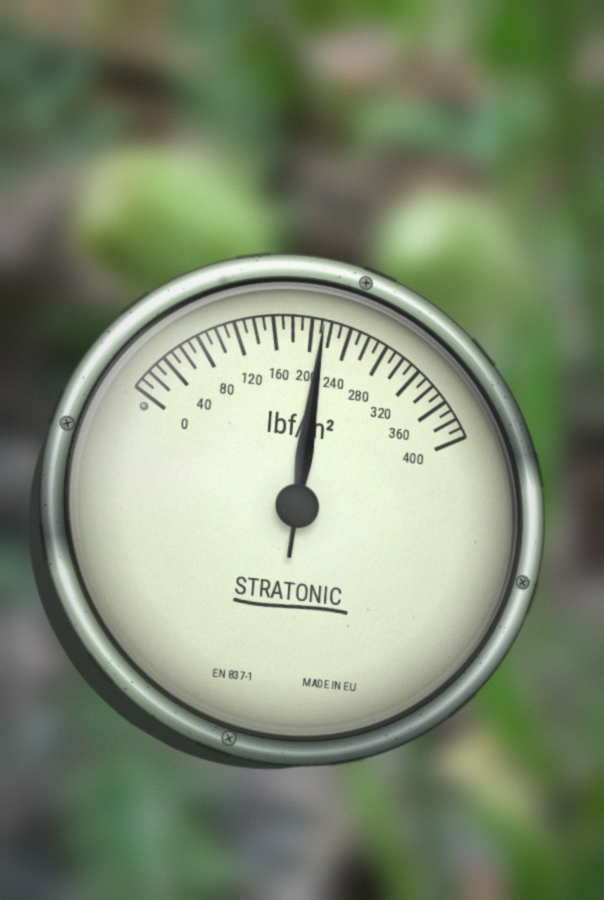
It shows 210 psi
